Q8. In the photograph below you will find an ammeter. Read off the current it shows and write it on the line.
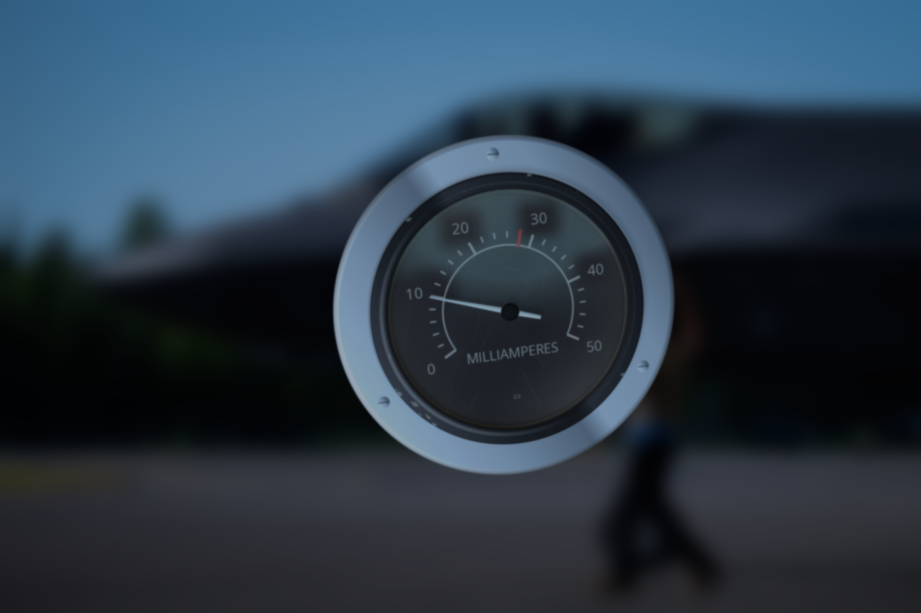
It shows 10 mA
